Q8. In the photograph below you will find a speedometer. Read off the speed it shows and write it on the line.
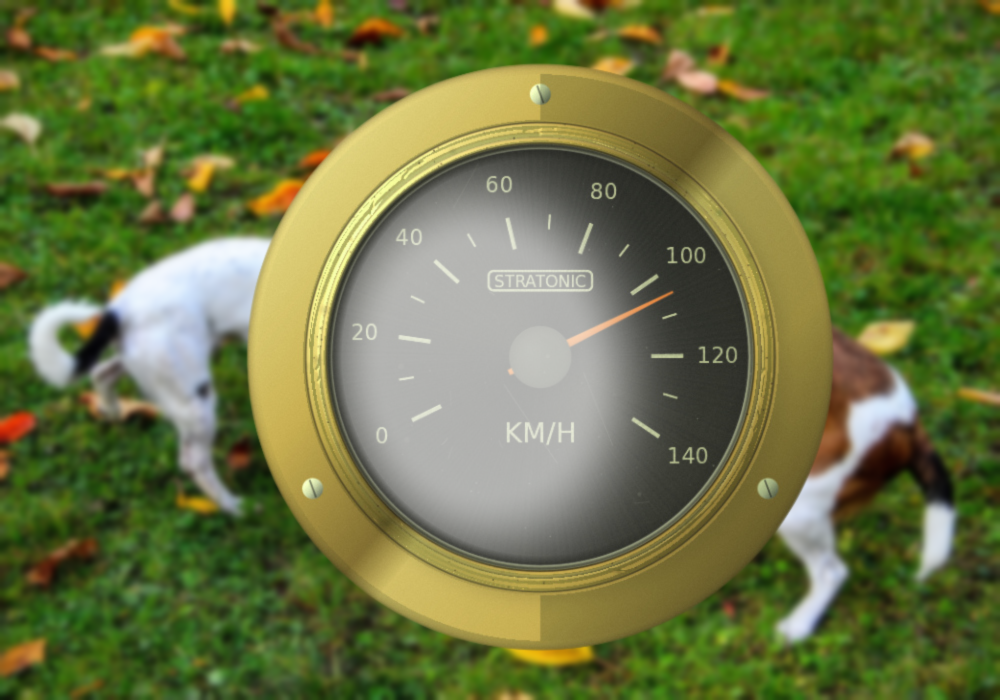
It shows 105 km/h
